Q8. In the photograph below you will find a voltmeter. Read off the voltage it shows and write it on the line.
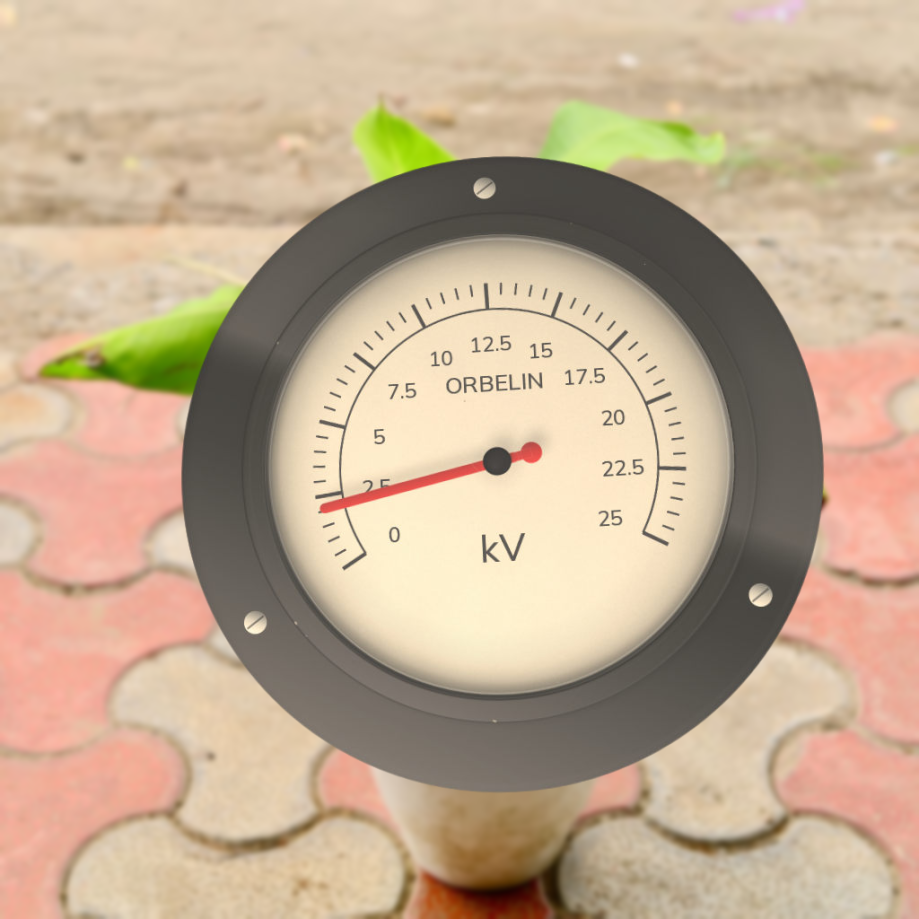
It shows 2 kV
